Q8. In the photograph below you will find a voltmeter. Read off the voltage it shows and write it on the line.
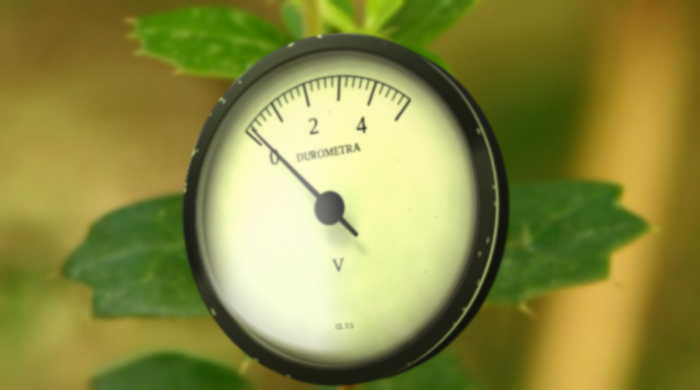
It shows 0.2 V
